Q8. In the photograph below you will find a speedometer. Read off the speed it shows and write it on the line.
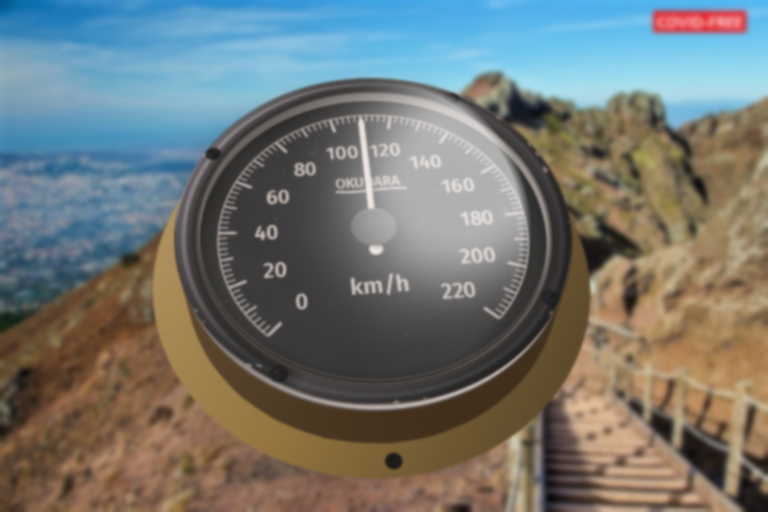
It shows 110 km/h
